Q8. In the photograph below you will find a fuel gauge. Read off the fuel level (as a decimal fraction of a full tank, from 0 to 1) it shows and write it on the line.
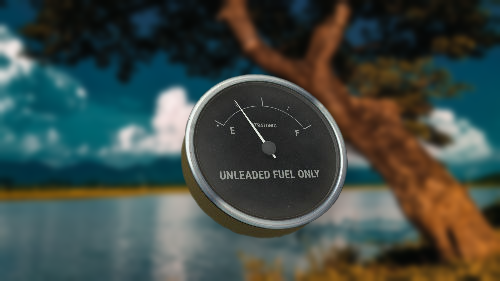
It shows 0.25
